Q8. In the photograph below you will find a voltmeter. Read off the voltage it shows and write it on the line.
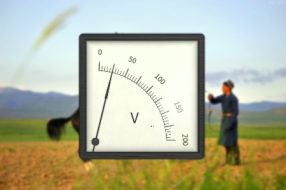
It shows 25 V
